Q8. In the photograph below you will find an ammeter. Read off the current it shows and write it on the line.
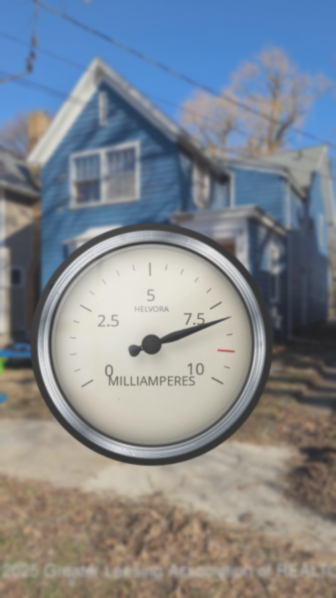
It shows 8 mA
